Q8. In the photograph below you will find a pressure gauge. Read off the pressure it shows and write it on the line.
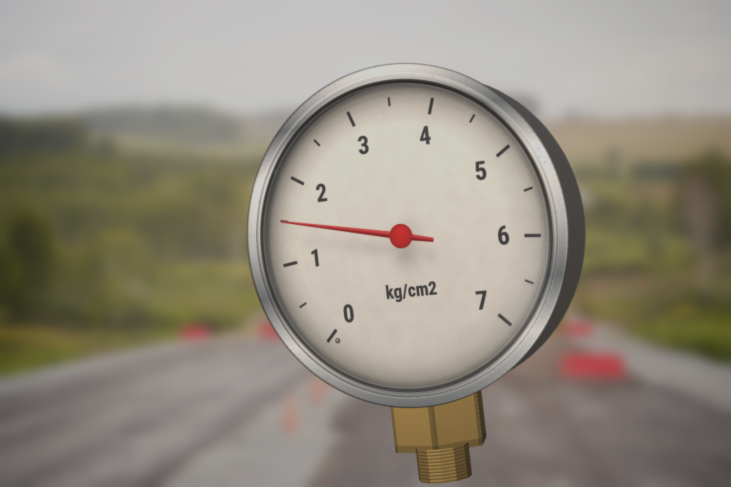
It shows 1.5 kg/cm²
